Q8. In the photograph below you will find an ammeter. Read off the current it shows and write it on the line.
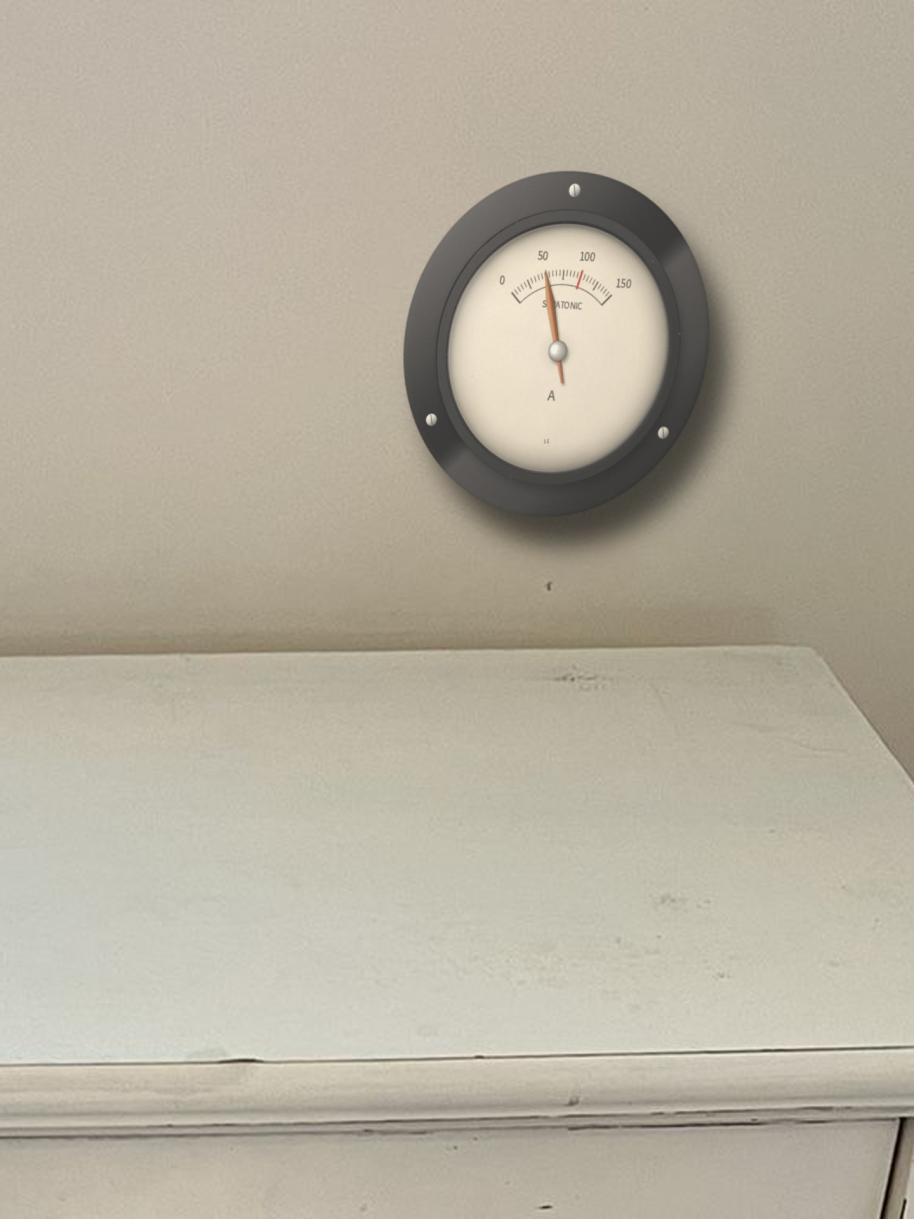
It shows 50 A
